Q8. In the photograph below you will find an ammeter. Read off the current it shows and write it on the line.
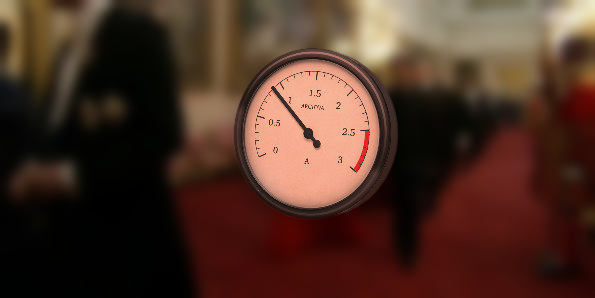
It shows 0.9 A
